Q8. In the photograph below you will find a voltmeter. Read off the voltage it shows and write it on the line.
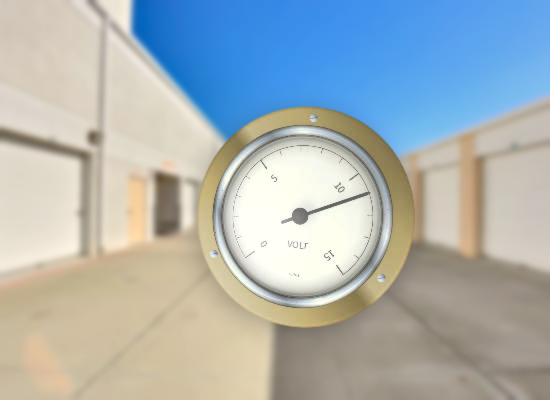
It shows 11 V
